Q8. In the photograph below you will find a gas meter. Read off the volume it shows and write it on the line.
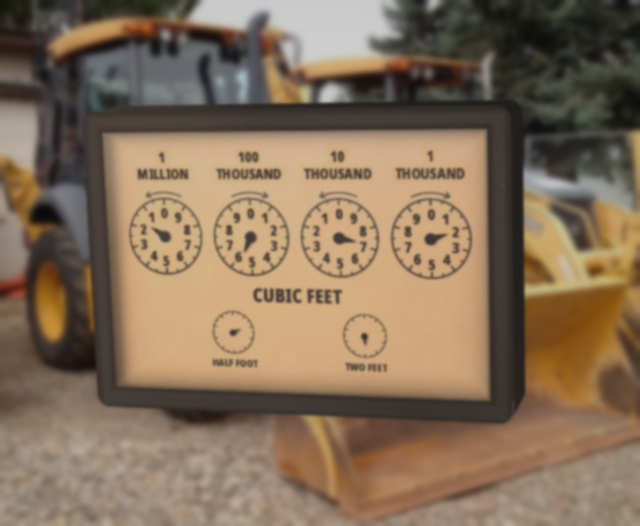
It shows 157200 ft³
